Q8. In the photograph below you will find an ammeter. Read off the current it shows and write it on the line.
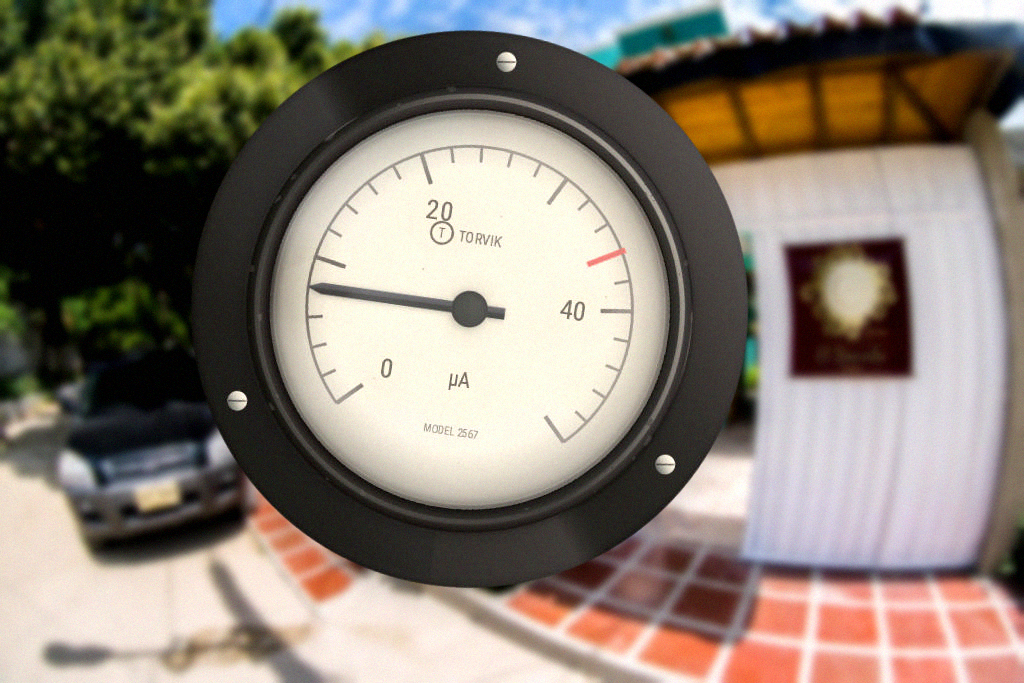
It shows 8 µA
